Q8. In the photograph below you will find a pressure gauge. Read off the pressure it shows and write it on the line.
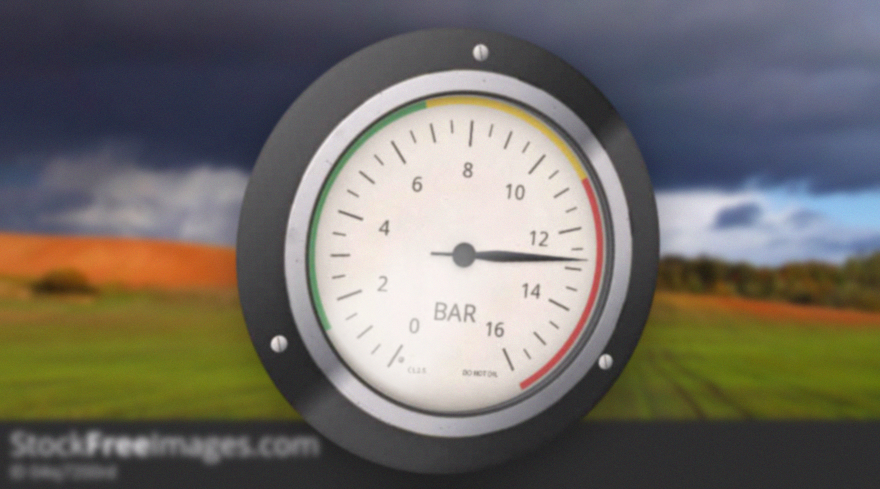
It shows 12.75 bar
